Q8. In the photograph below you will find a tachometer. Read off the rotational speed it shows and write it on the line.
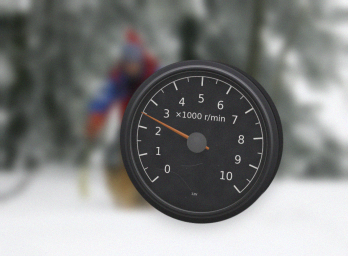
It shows 2500 rpm
